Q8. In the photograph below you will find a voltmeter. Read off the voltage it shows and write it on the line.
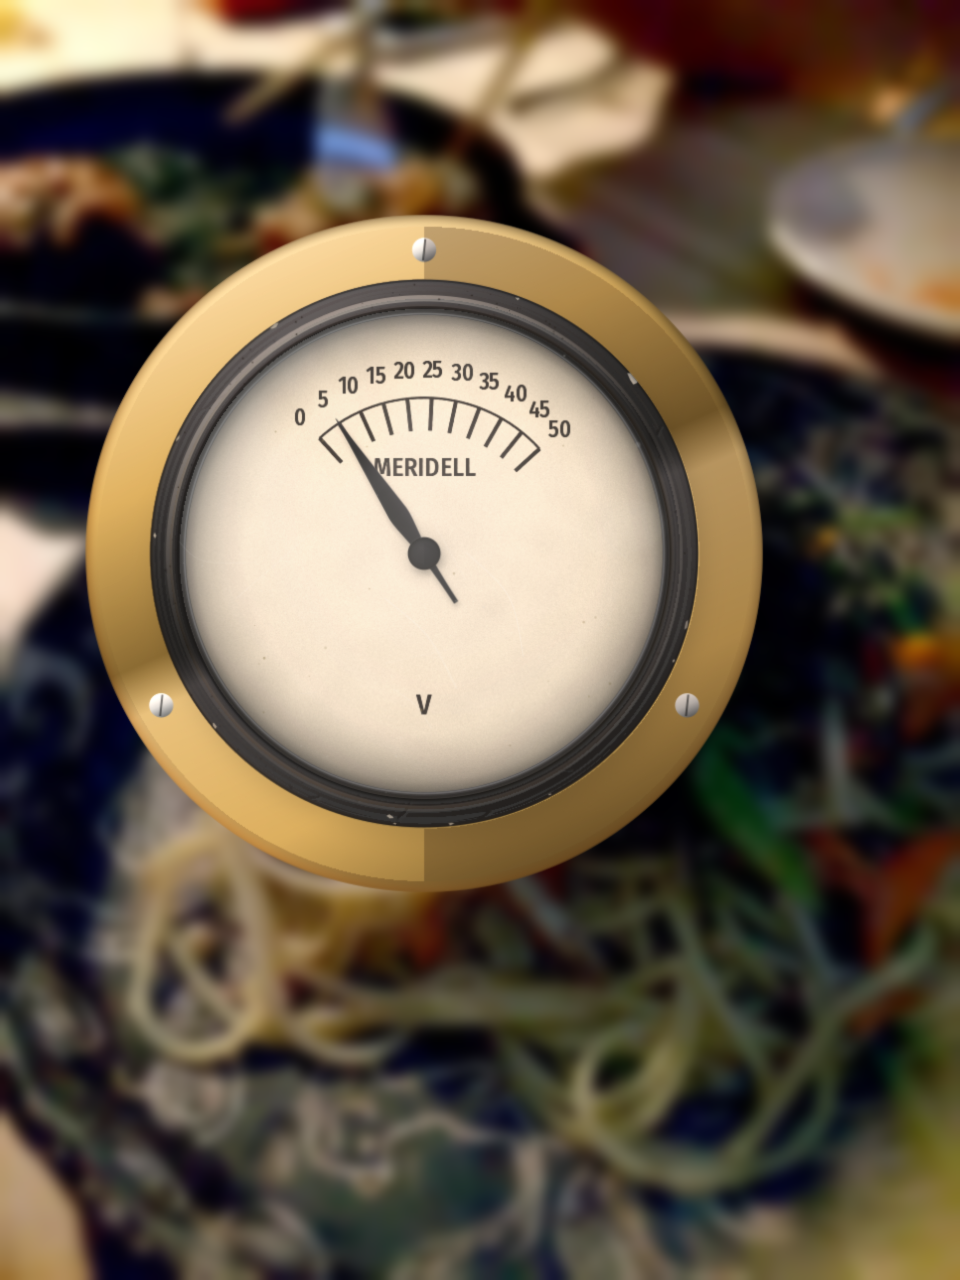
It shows 5 V
